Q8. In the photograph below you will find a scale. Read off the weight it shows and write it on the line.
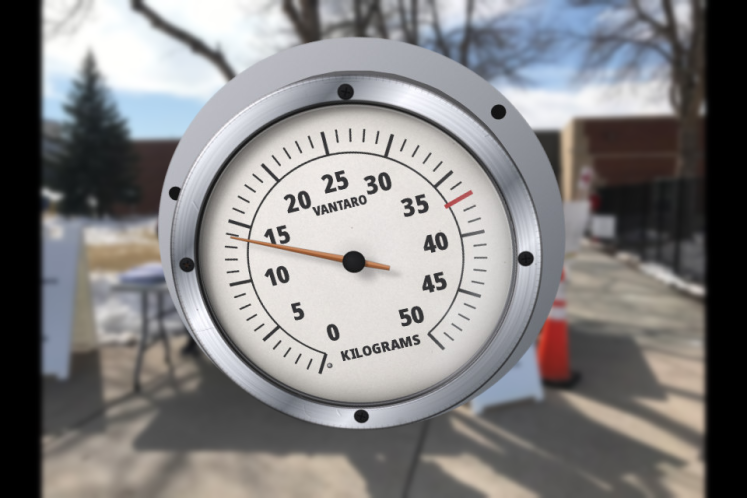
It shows 14 kg
